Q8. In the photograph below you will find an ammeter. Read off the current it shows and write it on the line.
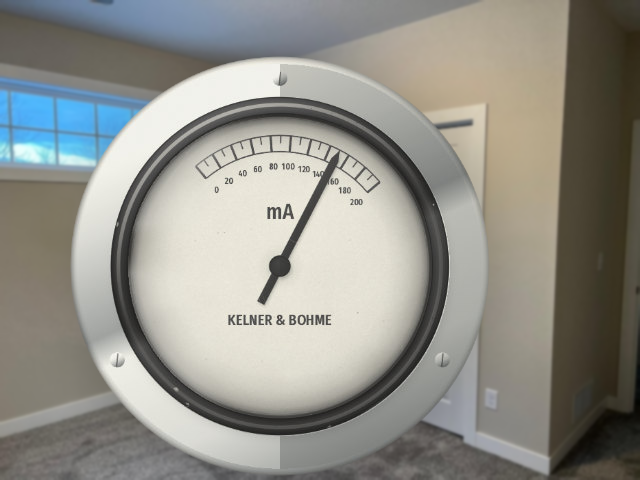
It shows 150 mA
